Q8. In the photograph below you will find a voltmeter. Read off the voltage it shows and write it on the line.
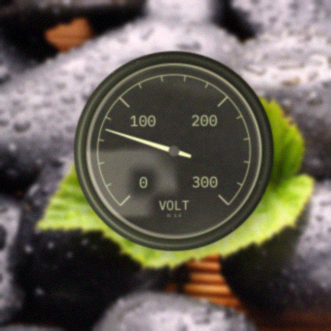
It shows 70 V
